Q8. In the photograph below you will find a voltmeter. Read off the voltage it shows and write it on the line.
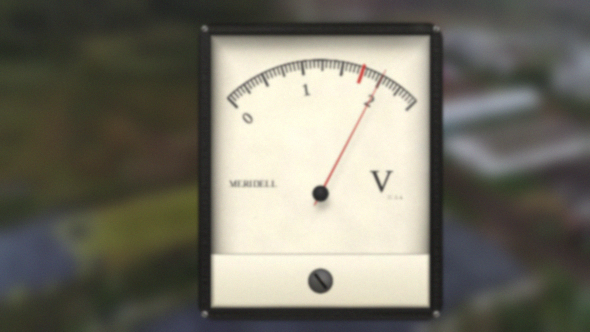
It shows 2 V
